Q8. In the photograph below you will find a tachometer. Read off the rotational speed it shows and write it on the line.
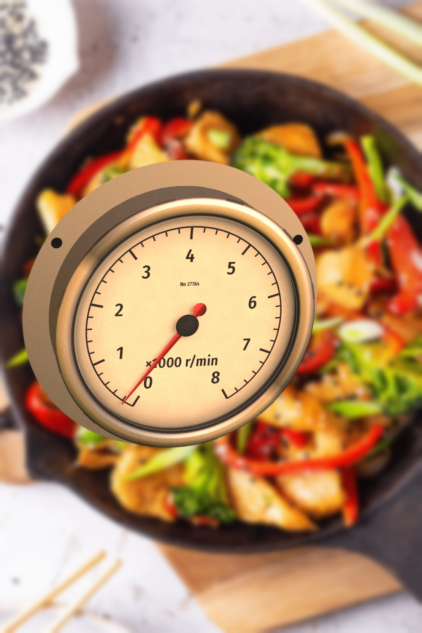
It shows 200 rpm
